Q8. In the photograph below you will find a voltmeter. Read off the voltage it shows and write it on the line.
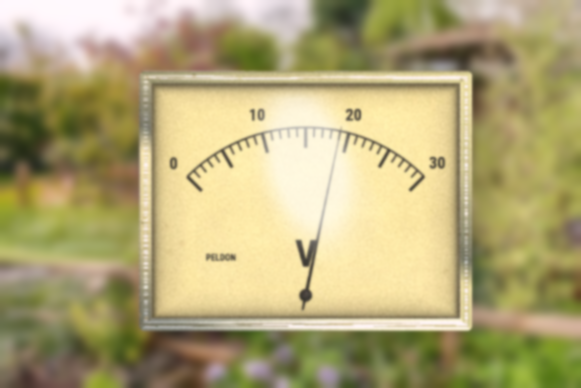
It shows 19 V
